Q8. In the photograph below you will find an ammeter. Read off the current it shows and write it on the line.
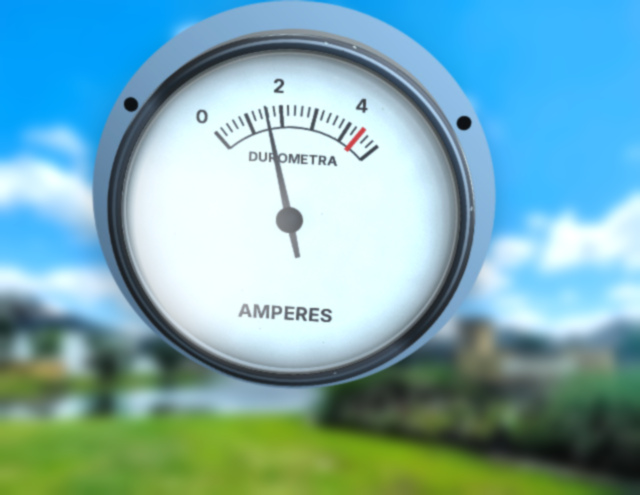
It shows 1.6 A
